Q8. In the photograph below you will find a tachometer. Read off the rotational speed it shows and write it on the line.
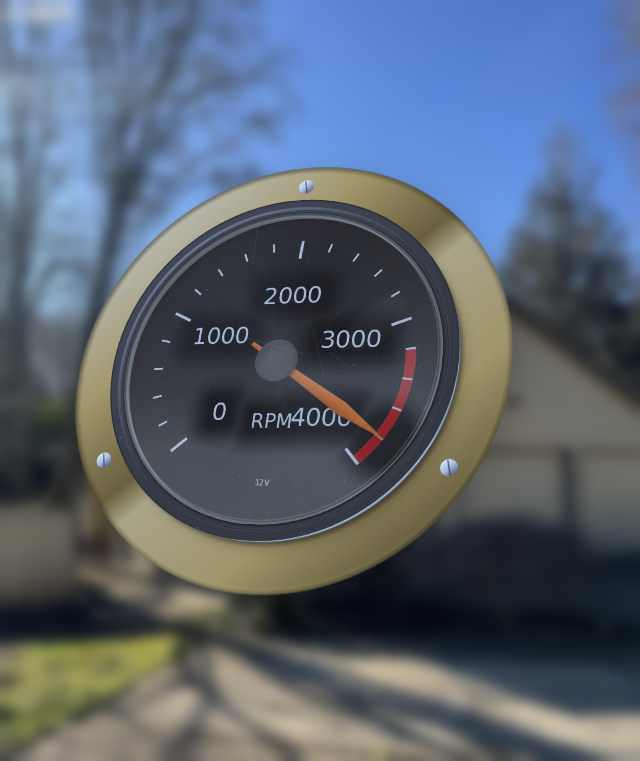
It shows 3800 rpm
